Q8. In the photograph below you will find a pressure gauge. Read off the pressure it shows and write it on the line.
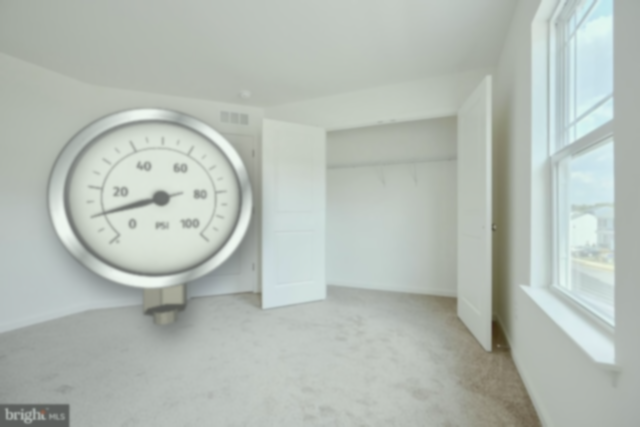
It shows 10 psi
